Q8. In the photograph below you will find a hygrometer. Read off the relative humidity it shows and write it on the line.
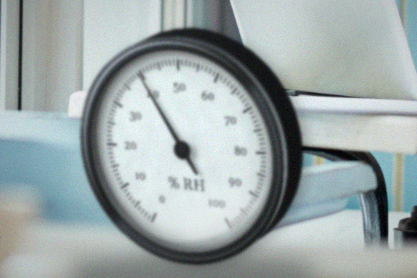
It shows 40 %
